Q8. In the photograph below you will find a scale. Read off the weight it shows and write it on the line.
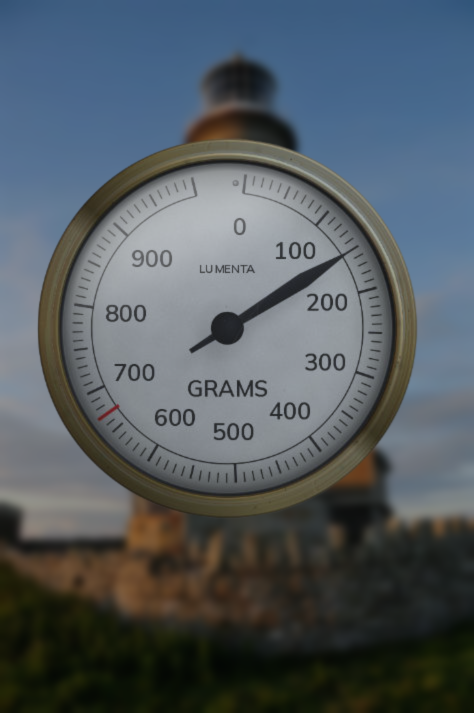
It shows 150 g
